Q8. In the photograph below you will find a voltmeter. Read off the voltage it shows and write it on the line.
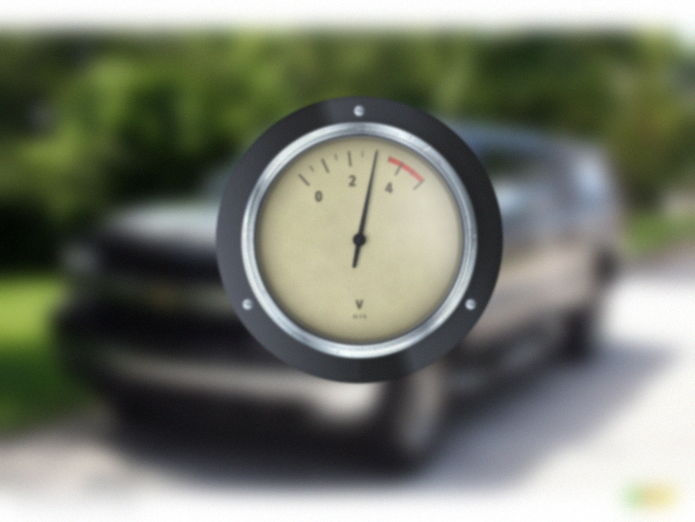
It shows 3 V
